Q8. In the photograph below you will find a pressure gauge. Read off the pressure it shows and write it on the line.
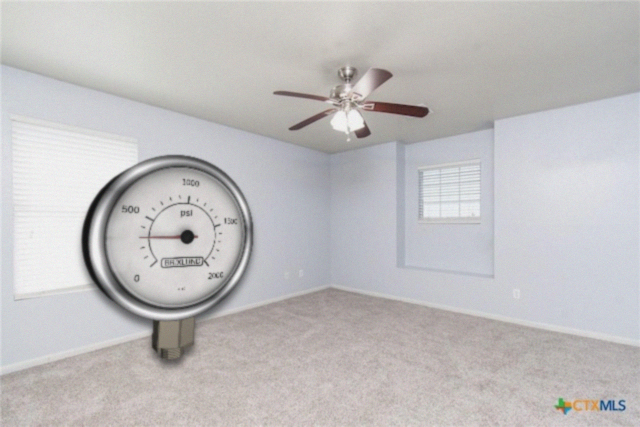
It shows 300 psi
